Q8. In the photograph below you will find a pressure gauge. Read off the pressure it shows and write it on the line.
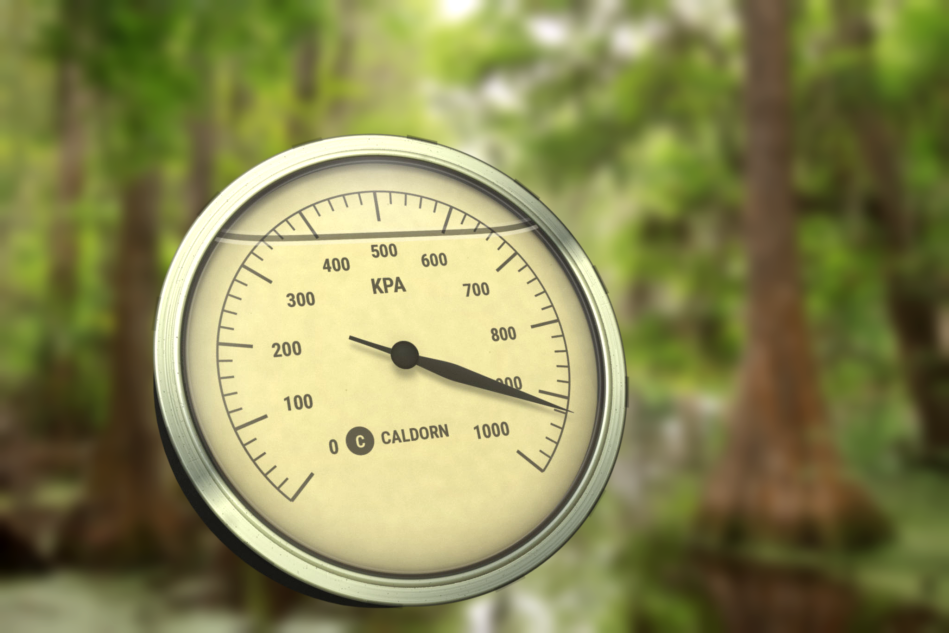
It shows 920 kPa
